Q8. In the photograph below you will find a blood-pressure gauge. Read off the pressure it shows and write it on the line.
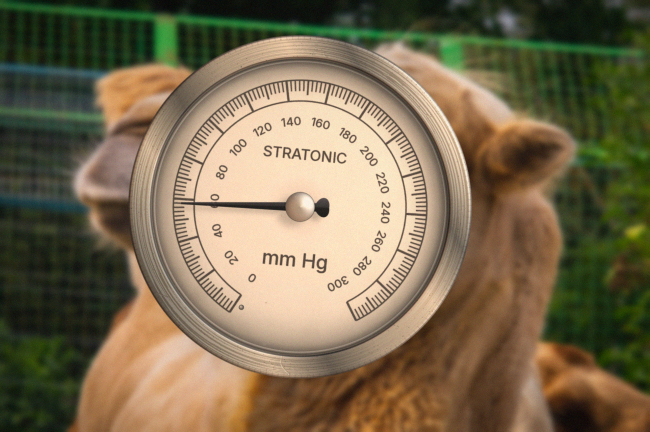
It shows 58 mmHg
